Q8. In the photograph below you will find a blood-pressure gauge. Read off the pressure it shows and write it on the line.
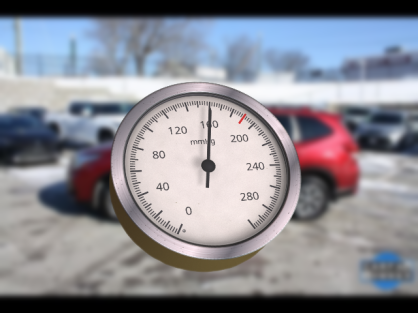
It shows 160 mmHg
